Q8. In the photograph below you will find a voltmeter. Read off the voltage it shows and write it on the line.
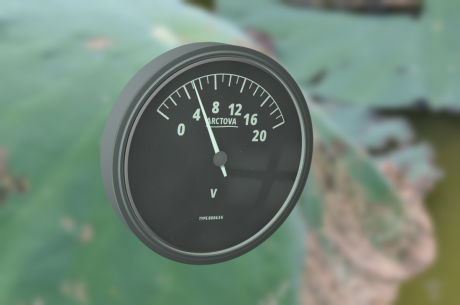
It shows 5 V
